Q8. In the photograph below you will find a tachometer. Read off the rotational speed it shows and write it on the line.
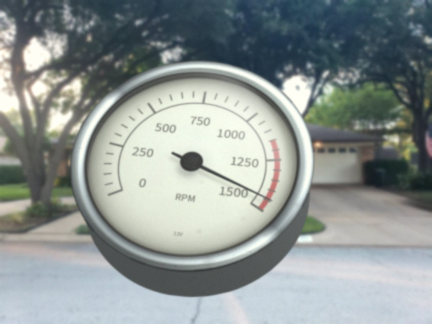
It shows 1450 rpm
